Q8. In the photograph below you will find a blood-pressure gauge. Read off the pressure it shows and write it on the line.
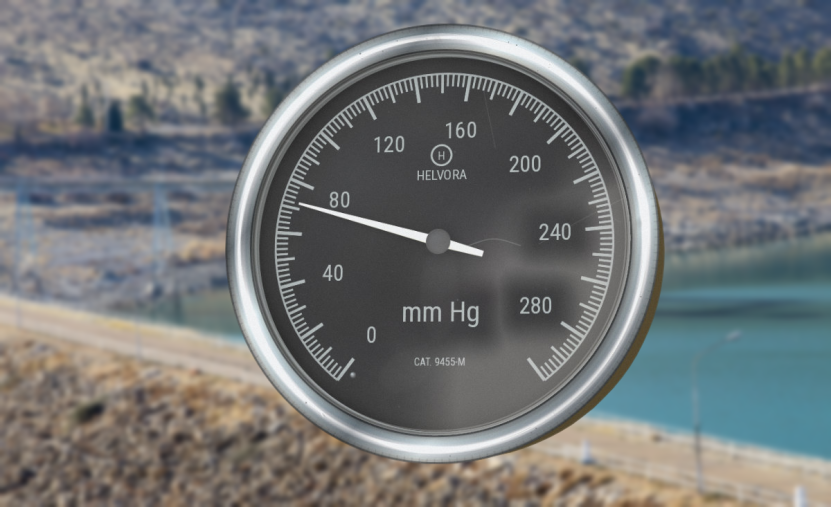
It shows 72 mmHg
